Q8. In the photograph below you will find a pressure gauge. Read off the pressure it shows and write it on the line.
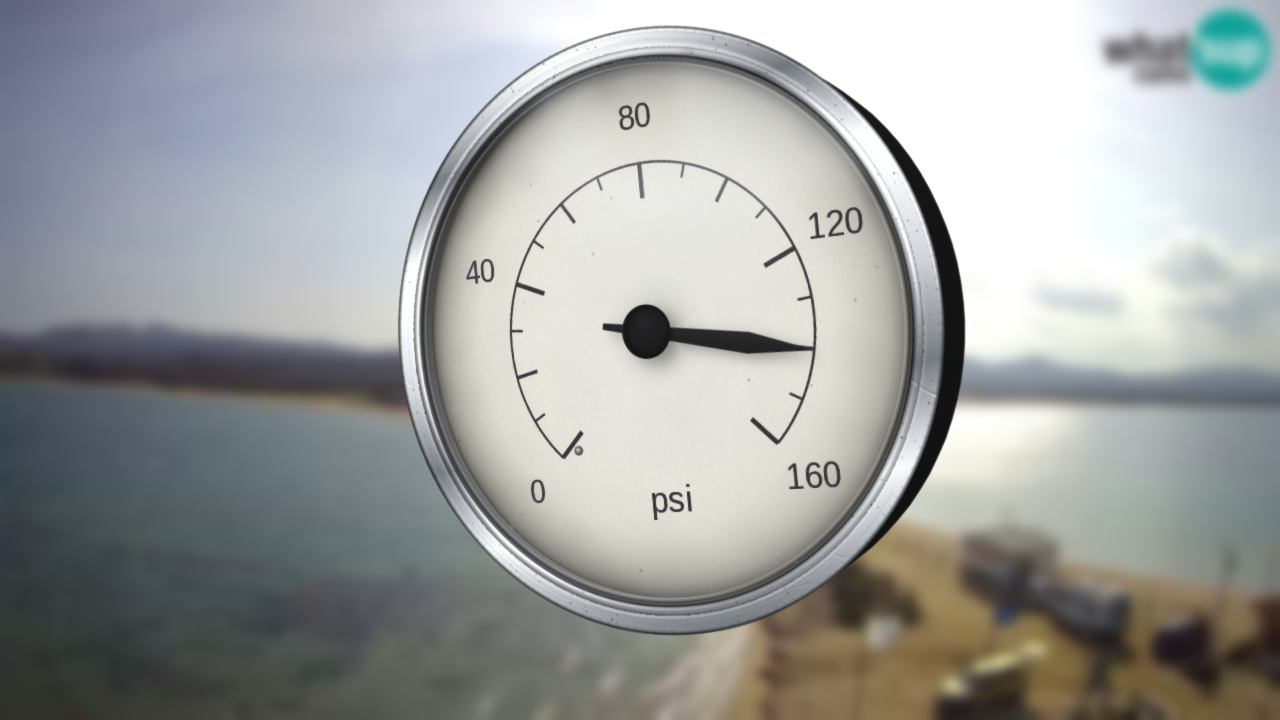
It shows 140 psi
